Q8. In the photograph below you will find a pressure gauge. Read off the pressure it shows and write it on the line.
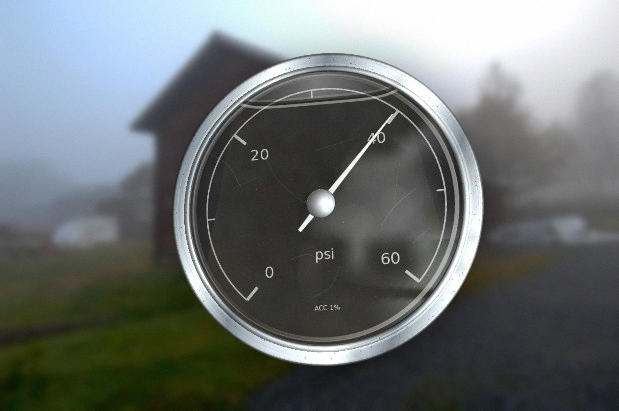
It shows 40 psi
